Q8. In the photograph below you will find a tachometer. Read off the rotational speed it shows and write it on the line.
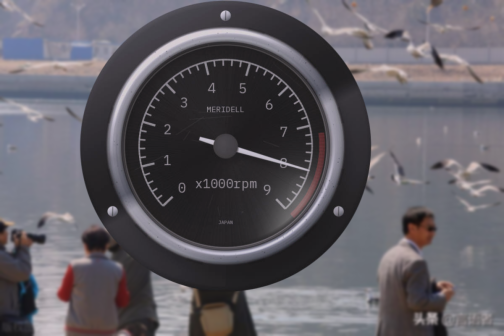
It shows 8000 rpm
